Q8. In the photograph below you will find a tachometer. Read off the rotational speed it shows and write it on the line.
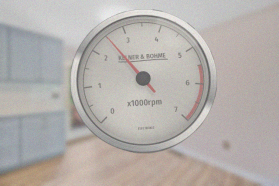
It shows 2500 rpm
